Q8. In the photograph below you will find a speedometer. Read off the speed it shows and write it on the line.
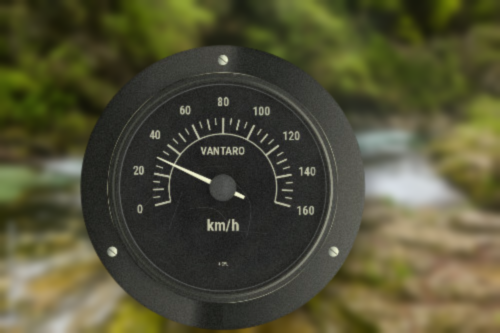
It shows 30 km/h
